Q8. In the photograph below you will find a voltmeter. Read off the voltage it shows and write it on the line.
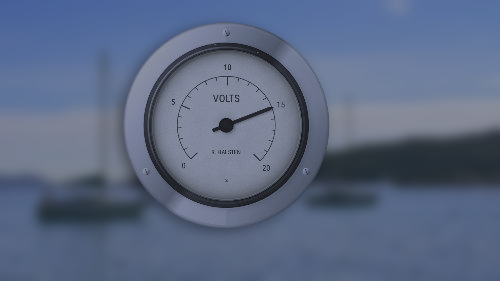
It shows 15 V
